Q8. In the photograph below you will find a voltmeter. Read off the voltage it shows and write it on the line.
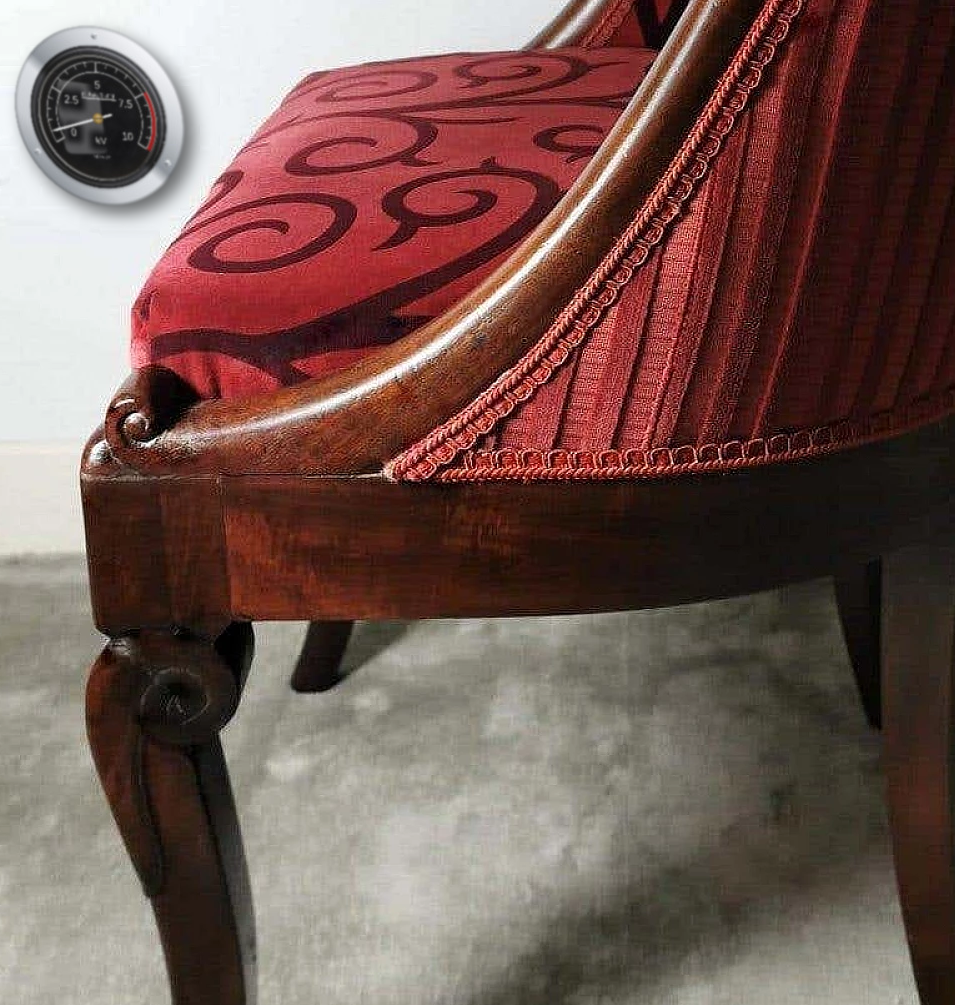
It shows 0.5 kV
